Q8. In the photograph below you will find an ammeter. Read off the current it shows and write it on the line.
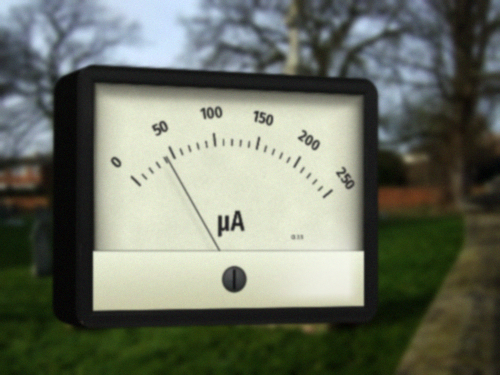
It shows 40 µA
